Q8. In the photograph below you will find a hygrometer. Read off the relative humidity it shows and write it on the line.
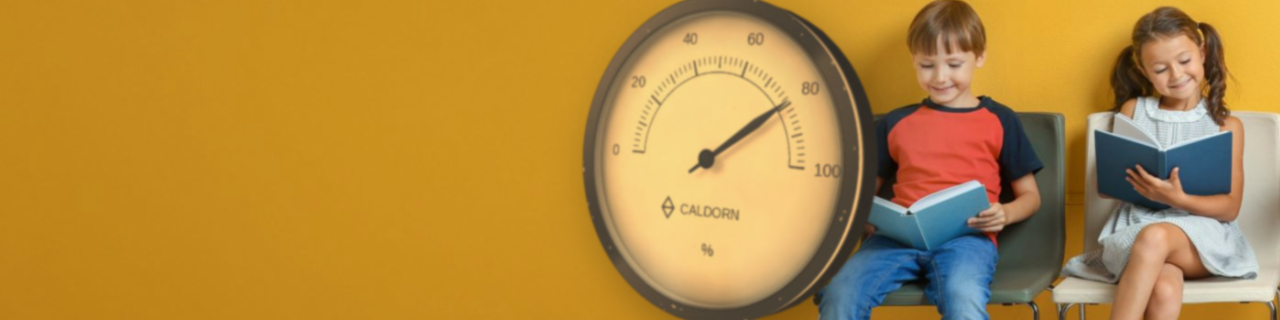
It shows 80 %
